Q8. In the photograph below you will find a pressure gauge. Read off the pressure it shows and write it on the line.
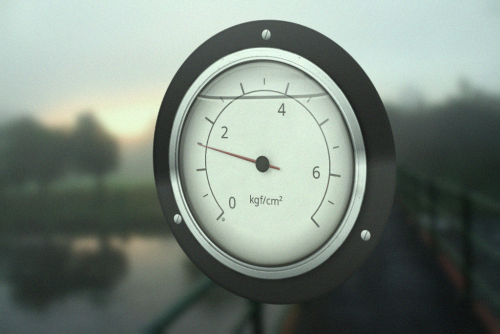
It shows 1.5 kg/cm²
